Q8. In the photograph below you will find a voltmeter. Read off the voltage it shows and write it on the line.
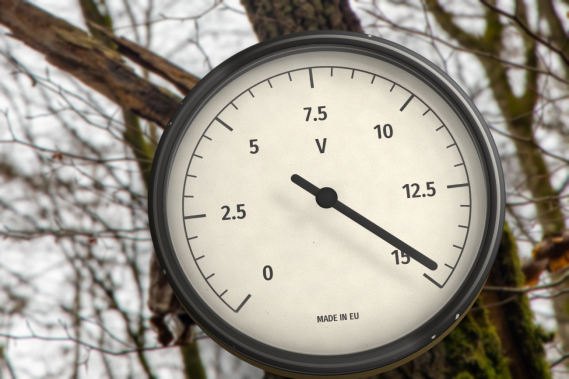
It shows 14.75 V
